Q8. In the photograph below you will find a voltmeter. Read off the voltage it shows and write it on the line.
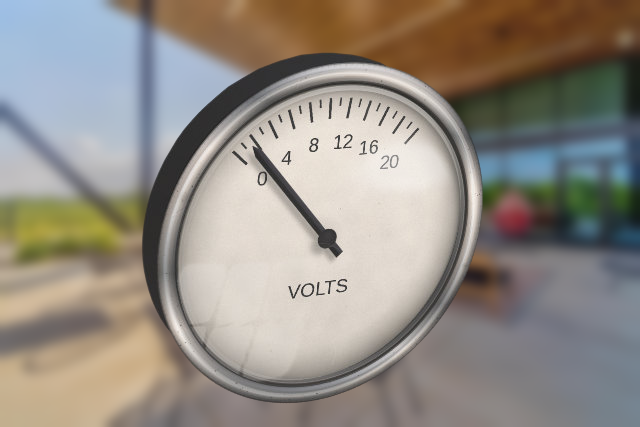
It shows 1.5 V
